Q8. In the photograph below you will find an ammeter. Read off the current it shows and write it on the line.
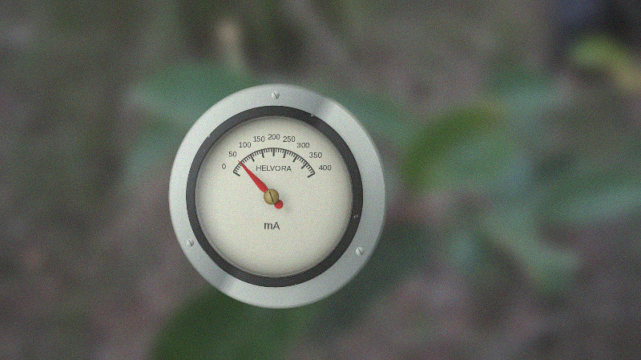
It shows 50 mA
